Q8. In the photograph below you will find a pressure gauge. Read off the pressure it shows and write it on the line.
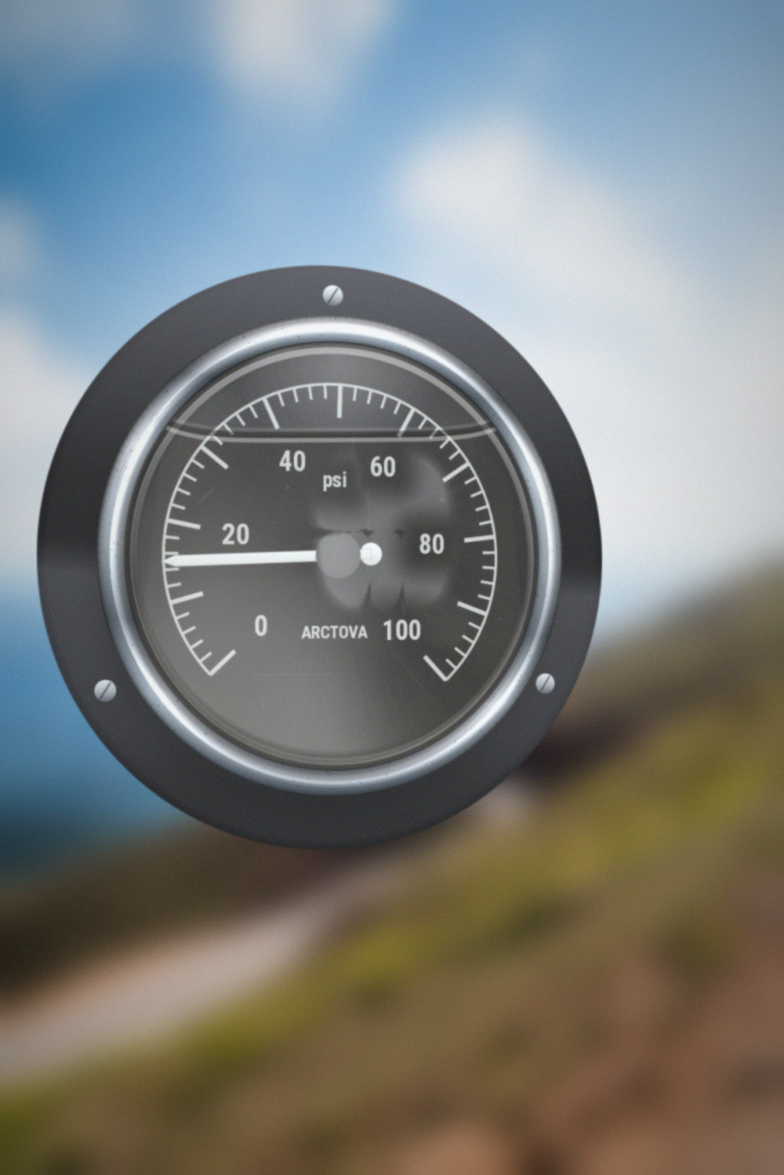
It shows 15 psi
